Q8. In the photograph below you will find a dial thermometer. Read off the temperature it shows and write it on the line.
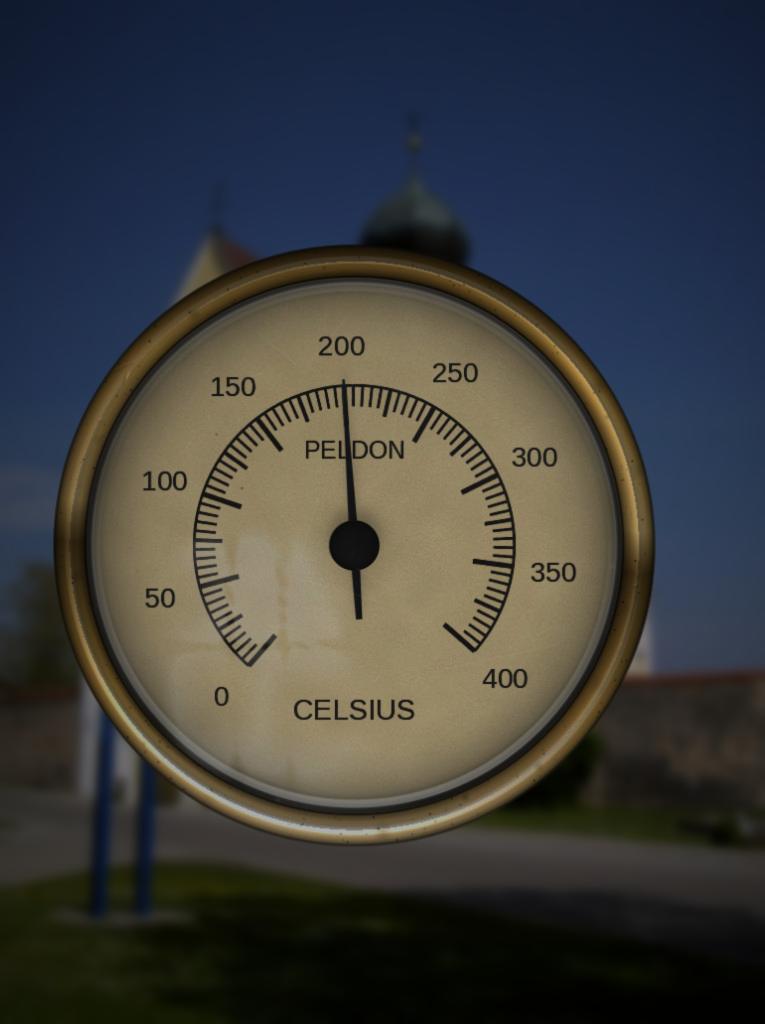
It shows 200 °C
